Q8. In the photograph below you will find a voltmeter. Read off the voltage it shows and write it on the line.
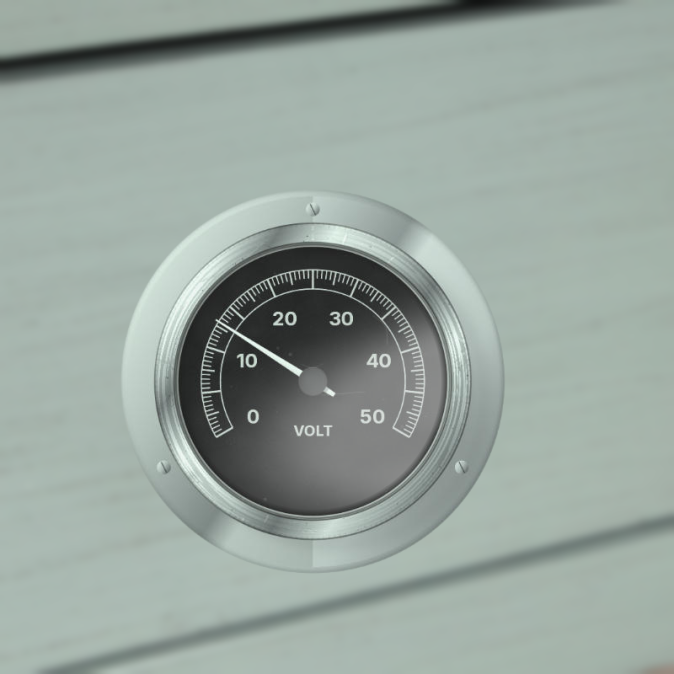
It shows 13 V
